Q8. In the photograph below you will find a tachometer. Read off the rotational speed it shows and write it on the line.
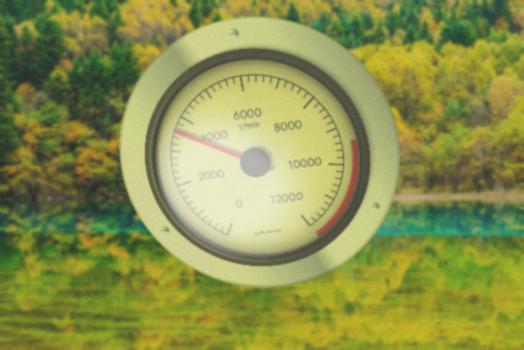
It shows 3600 rpm
